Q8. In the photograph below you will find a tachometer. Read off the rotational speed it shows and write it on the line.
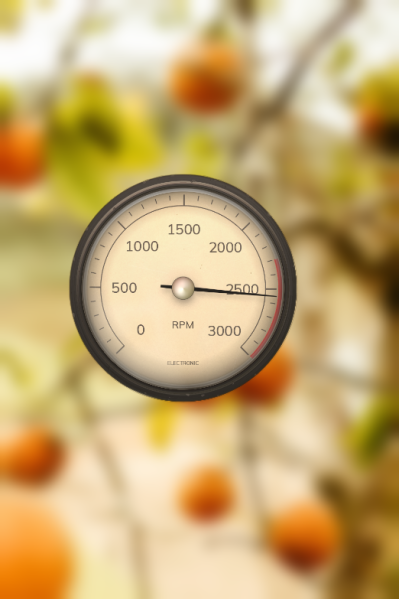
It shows 2550 rpm
